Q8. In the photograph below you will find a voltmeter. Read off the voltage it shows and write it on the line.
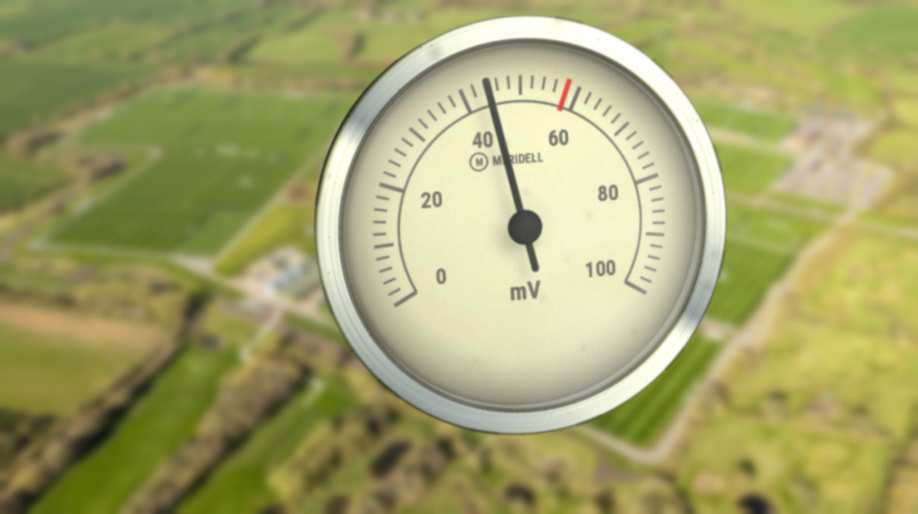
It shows 44 mV
